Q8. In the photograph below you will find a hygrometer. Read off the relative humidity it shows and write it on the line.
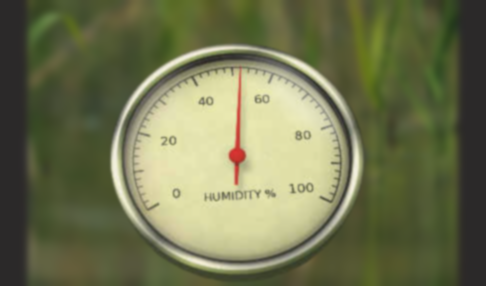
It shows 52 %
